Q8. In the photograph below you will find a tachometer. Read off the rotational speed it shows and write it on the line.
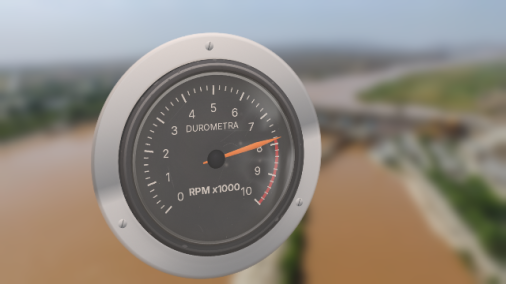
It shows 7800 rpm
